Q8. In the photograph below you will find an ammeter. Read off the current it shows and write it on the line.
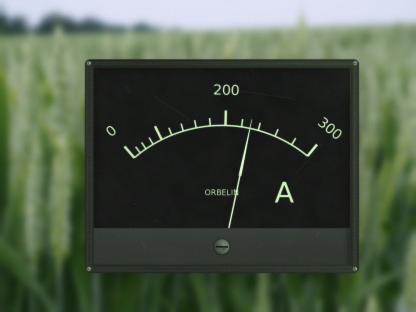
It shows 230 A
